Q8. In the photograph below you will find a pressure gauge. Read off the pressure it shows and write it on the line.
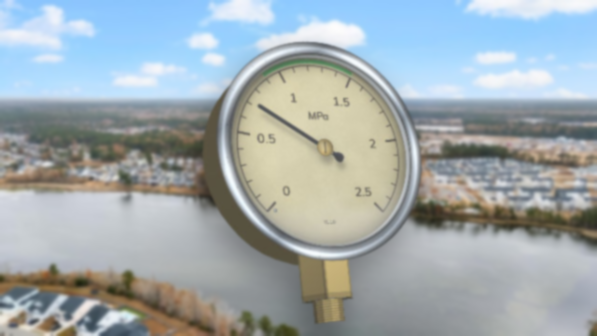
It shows 0.7 MPa
